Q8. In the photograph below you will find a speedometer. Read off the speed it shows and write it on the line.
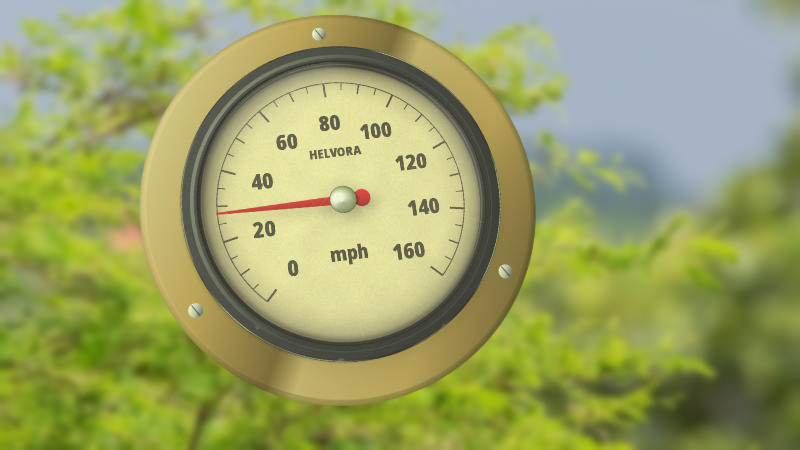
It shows 27.5 mph
